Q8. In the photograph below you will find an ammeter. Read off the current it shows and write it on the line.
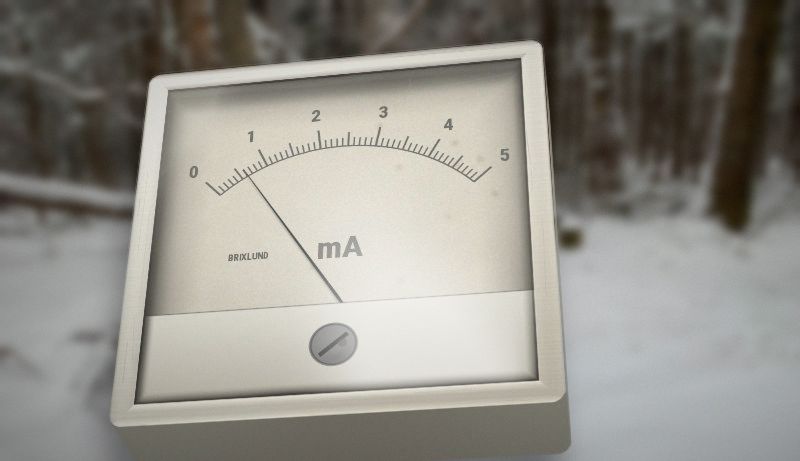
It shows 0.6 mA
